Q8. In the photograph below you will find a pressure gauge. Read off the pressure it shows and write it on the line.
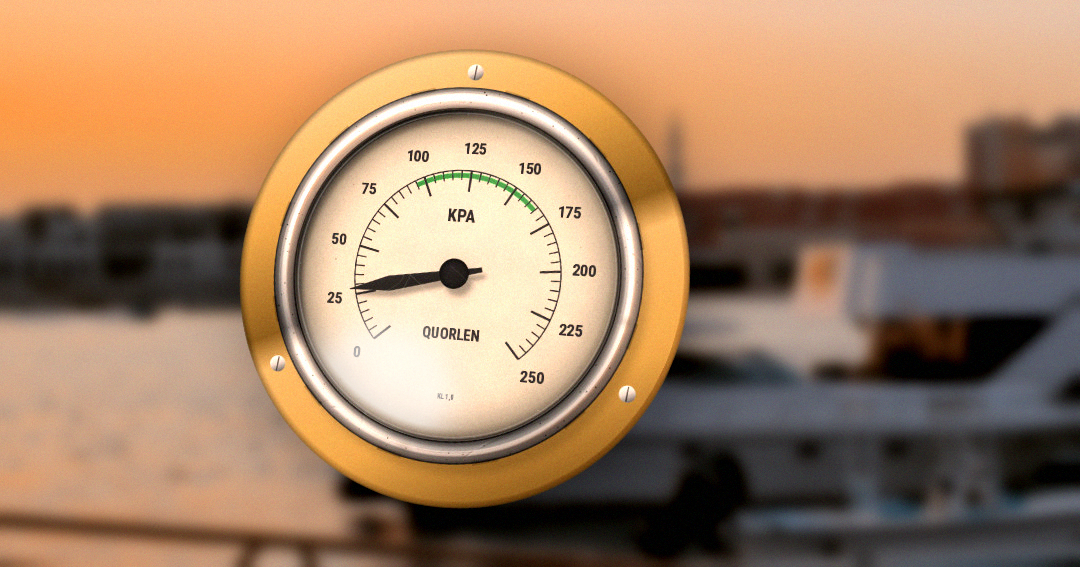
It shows 27.5 kPa
